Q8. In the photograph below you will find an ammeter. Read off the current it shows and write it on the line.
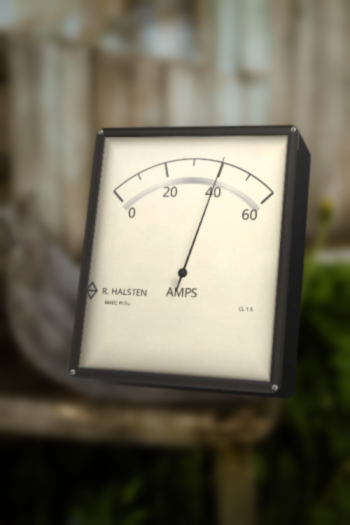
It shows 40 A
